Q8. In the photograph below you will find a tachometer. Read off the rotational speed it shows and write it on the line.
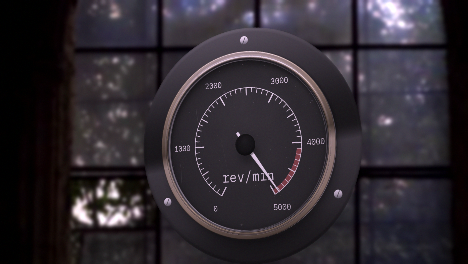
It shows 4900 rpm
